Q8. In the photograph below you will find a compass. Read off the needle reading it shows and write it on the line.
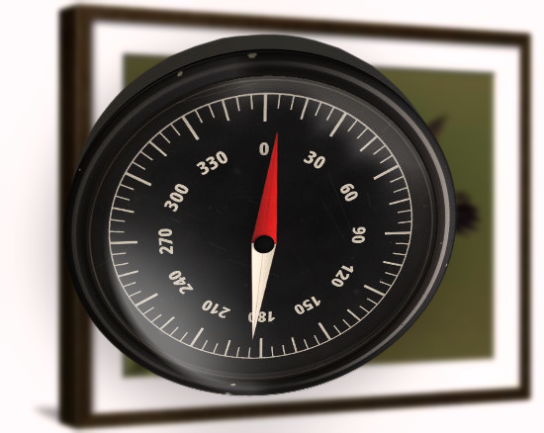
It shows 5 °
